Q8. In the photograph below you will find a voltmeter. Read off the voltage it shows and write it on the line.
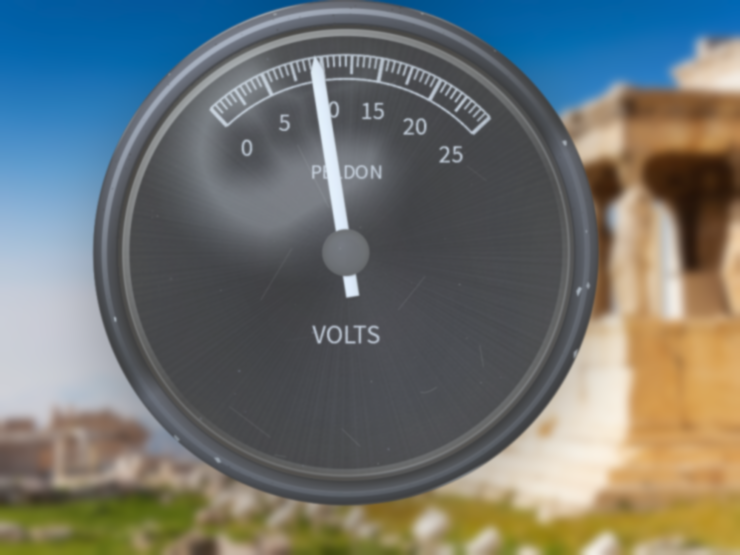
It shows 9.5 V
